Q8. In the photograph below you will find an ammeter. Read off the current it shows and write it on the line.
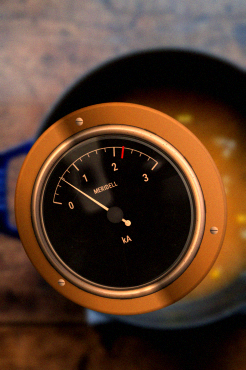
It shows 0.6 kA
